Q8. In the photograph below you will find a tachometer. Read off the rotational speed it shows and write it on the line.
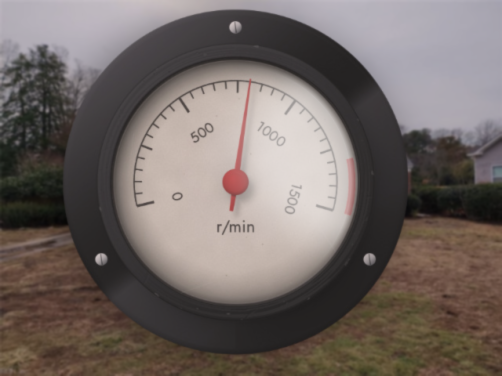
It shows 800 rpm
